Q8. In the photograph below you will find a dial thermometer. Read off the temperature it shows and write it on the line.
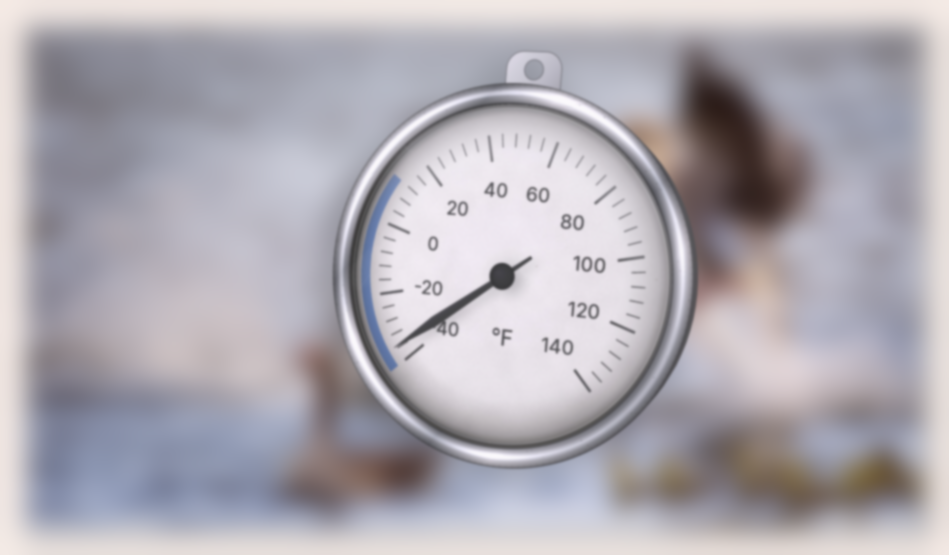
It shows -36 °F
